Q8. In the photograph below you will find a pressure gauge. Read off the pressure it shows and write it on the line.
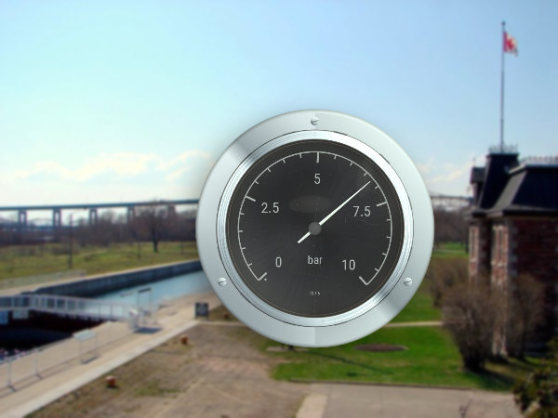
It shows 6.75 bar
